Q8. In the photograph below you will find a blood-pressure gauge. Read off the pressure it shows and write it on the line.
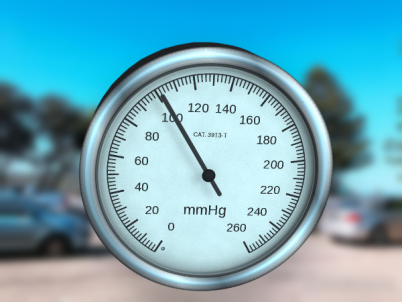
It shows 102 mmHg
